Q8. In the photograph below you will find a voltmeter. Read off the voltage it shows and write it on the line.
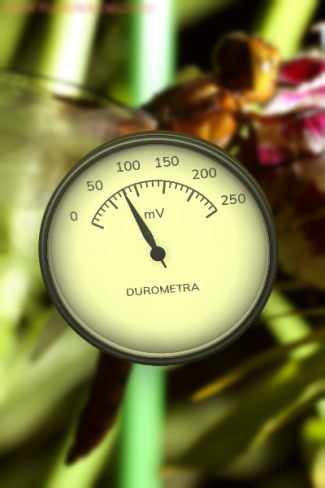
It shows 80 mV
